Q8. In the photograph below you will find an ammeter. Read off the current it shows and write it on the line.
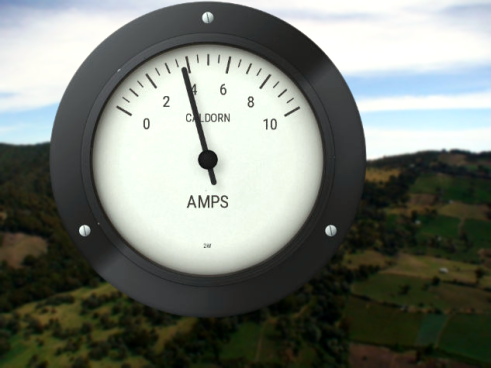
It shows 3.75 A
